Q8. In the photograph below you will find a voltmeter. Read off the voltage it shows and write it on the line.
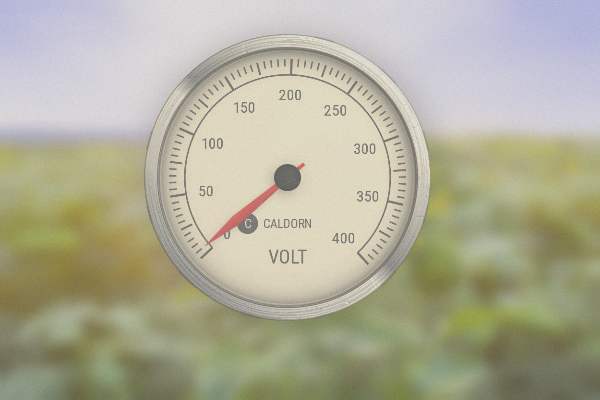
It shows 5 V
